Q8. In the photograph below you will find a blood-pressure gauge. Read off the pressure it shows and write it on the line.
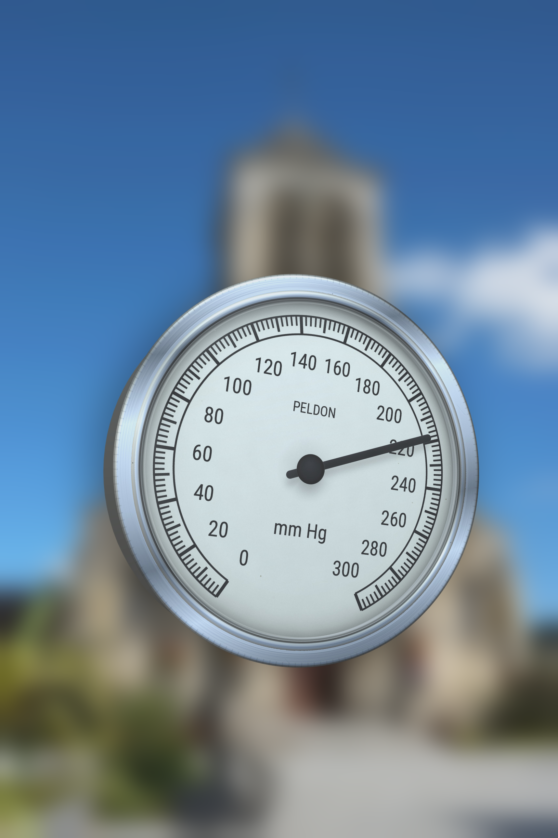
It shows 218 mmHg
